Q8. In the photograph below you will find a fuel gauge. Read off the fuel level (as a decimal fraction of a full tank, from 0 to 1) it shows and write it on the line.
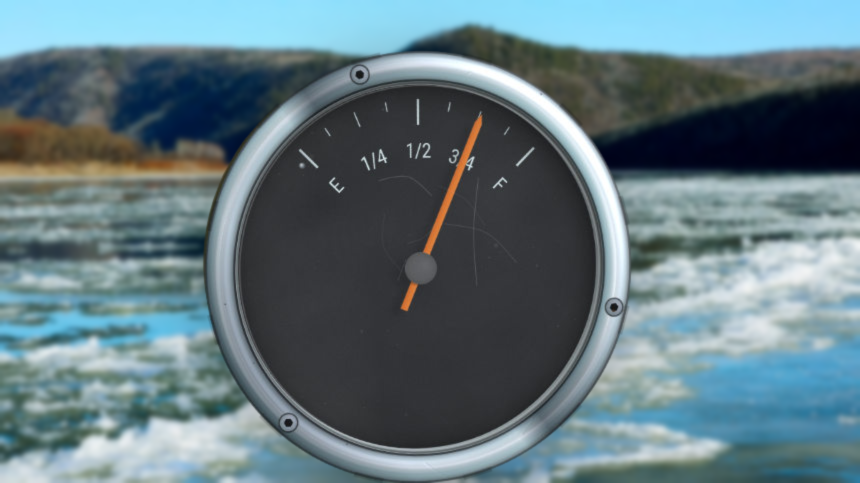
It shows 0.75
